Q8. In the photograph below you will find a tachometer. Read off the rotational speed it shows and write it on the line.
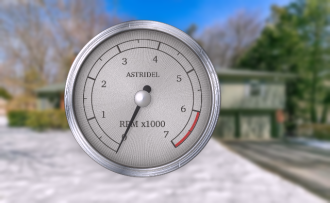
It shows 0 rpm
